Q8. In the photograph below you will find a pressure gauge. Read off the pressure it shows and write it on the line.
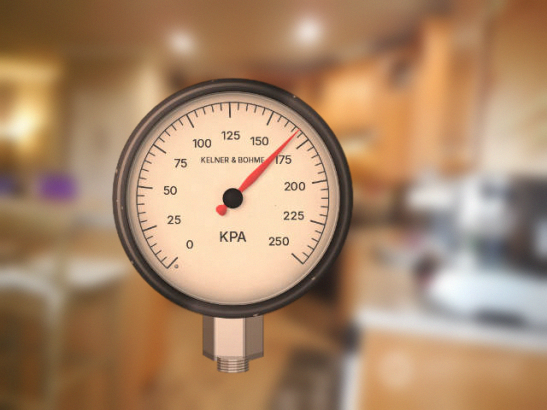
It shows 167.5 kPa
